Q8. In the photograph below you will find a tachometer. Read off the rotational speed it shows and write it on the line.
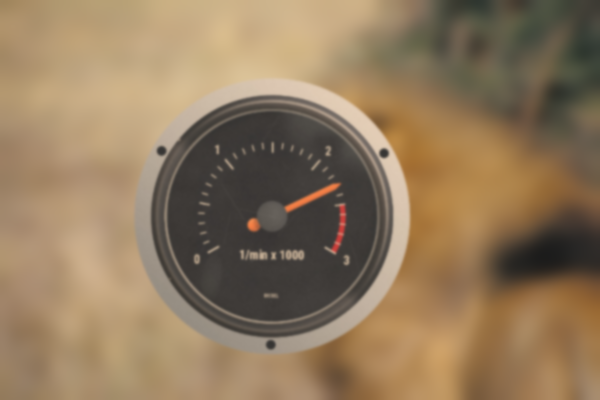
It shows 2300 rpm
